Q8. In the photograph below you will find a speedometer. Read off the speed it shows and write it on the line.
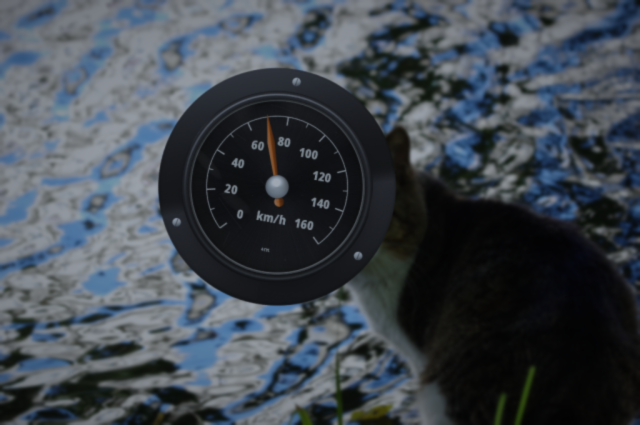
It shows 70 km/h
